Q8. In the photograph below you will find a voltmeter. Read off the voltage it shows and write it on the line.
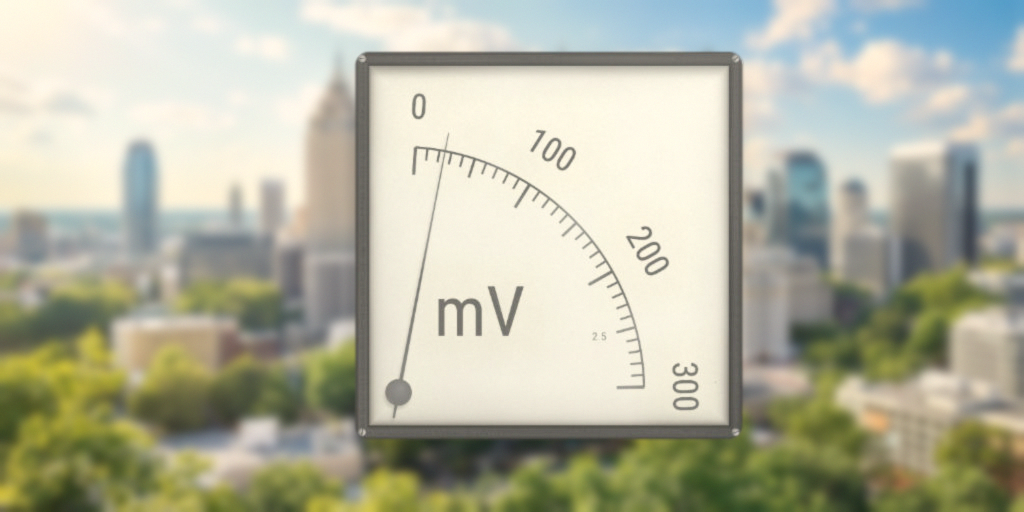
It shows 25 mV
